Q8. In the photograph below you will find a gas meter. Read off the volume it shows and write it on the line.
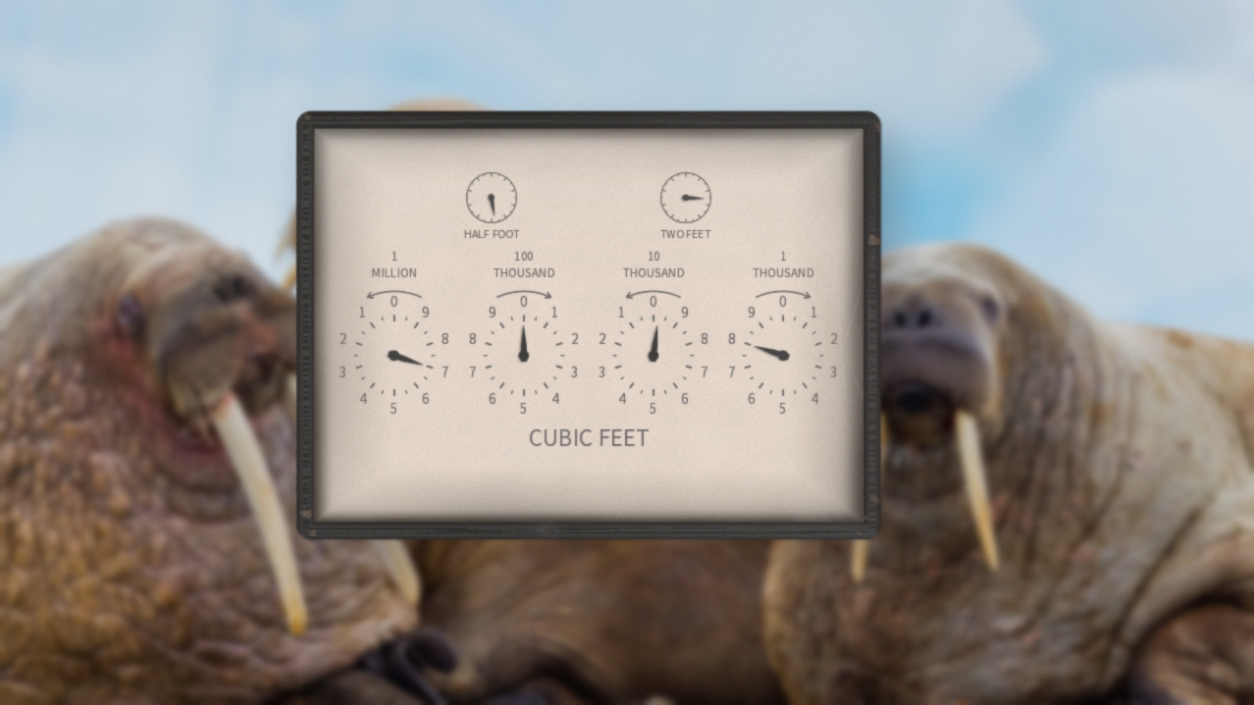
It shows 699800 ft³
